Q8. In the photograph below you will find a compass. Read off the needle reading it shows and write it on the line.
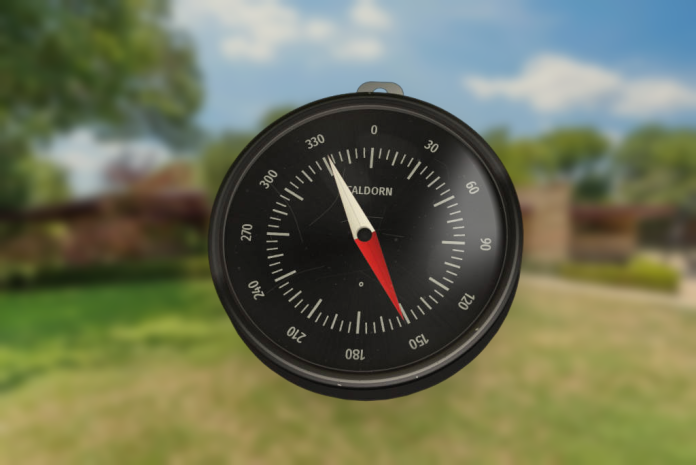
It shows 152.5 °
